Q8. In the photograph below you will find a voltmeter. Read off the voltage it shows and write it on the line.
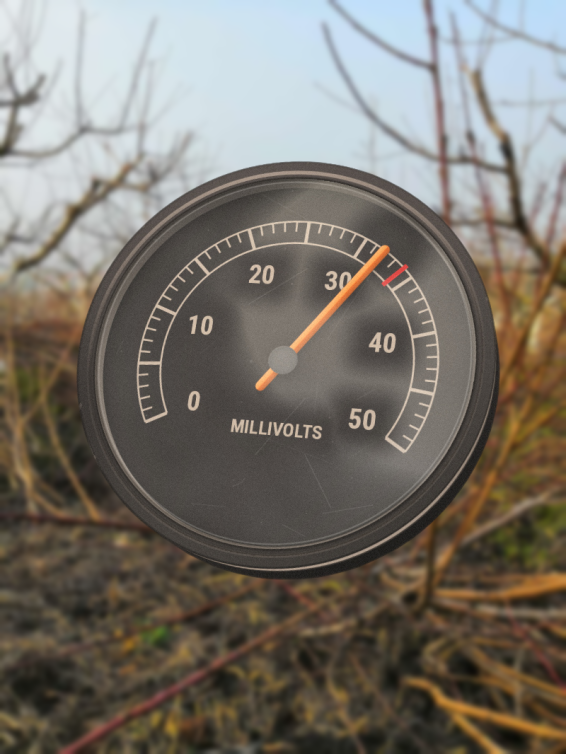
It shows 32 mV
